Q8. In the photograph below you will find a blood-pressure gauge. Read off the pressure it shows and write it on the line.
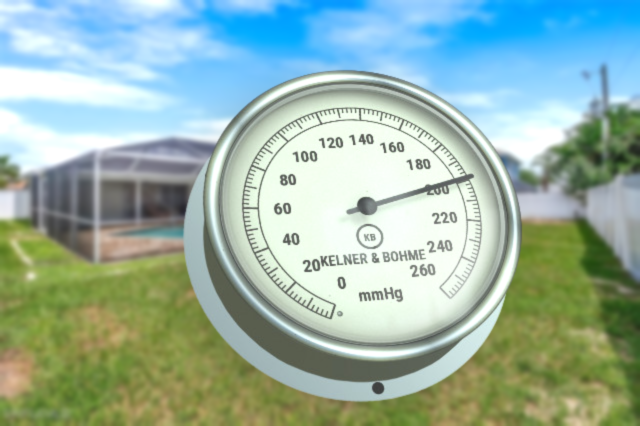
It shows 200 mmHg
